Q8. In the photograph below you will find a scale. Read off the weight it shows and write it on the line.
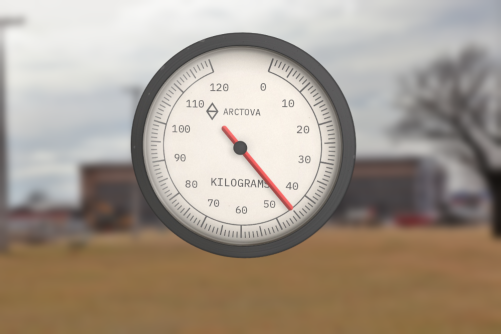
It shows 45 kg
